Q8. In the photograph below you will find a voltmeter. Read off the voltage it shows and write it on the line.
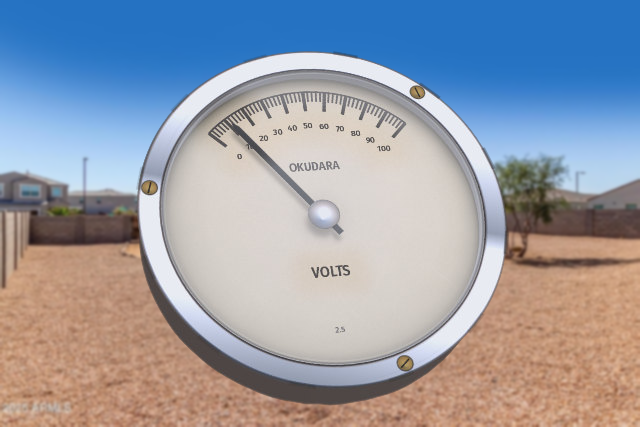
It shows 10 V
